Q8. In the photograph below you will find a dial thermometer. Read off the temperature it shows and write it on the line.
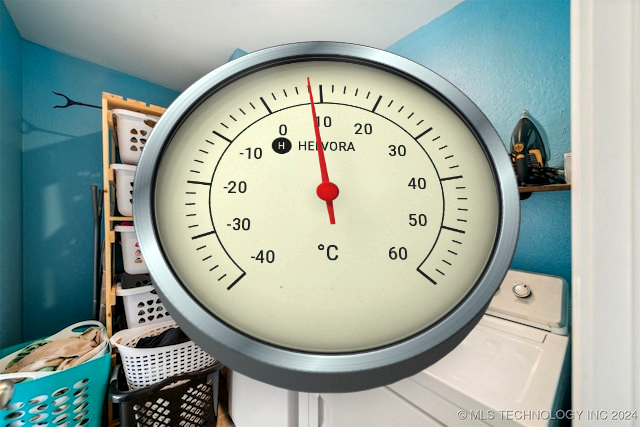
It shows 8 °C
